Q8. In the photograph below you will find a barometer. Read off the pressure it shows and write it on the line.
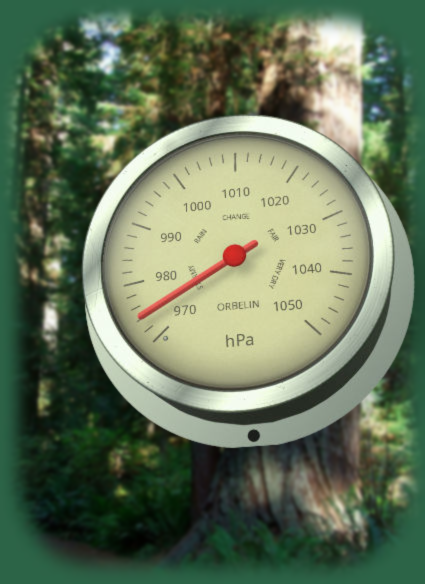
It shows 974 hPa
